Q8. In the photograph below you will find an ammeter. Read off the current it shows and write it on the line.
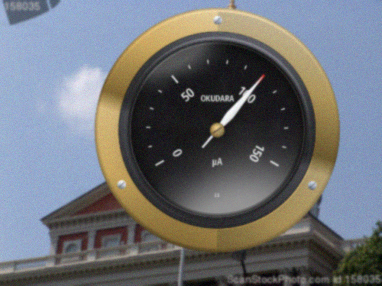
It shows 100 µA
